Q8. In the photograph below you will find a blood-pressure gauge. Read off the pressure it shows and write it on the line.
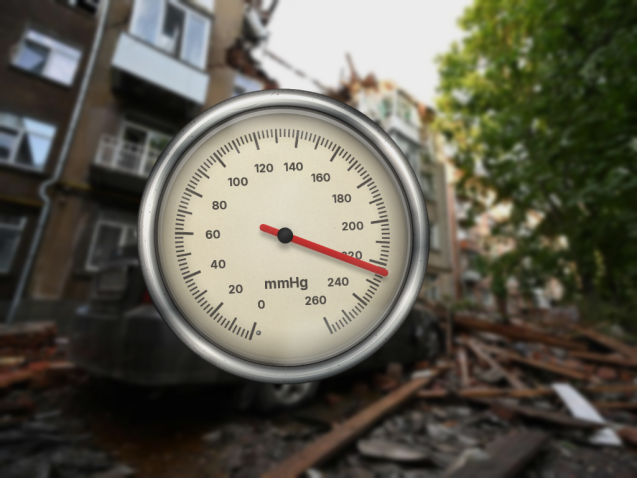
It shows 224 mmHg
